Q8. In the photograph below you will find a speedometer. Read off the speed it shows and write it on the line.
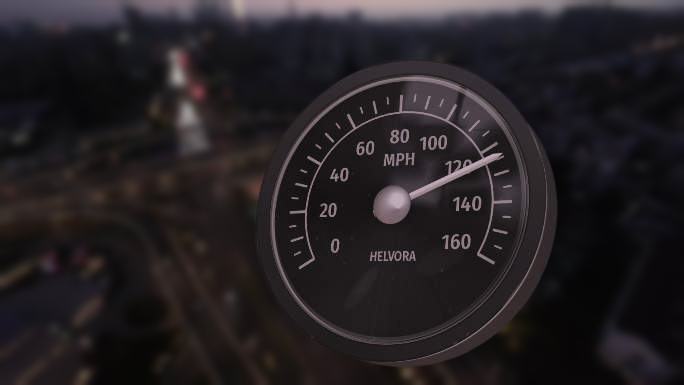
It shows 125 mph
